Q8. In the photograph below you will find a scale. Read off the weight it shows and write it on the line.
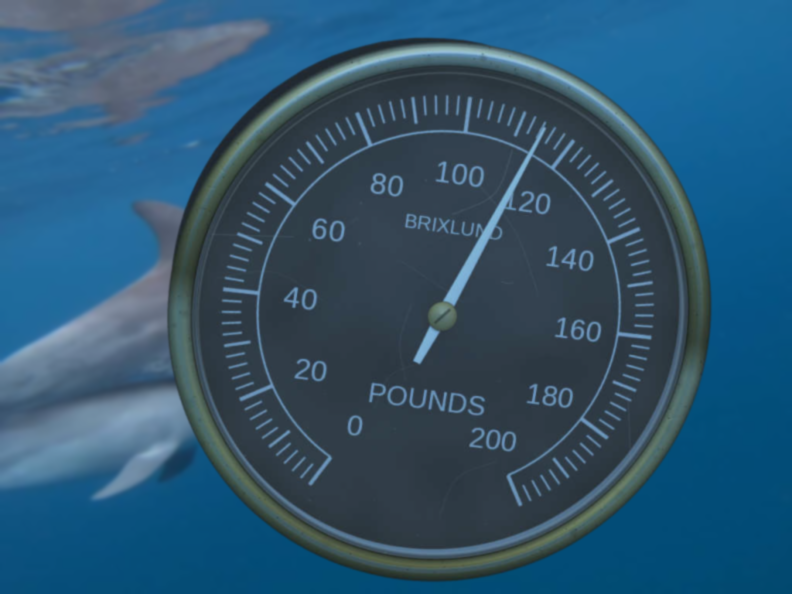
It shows 114 lb
